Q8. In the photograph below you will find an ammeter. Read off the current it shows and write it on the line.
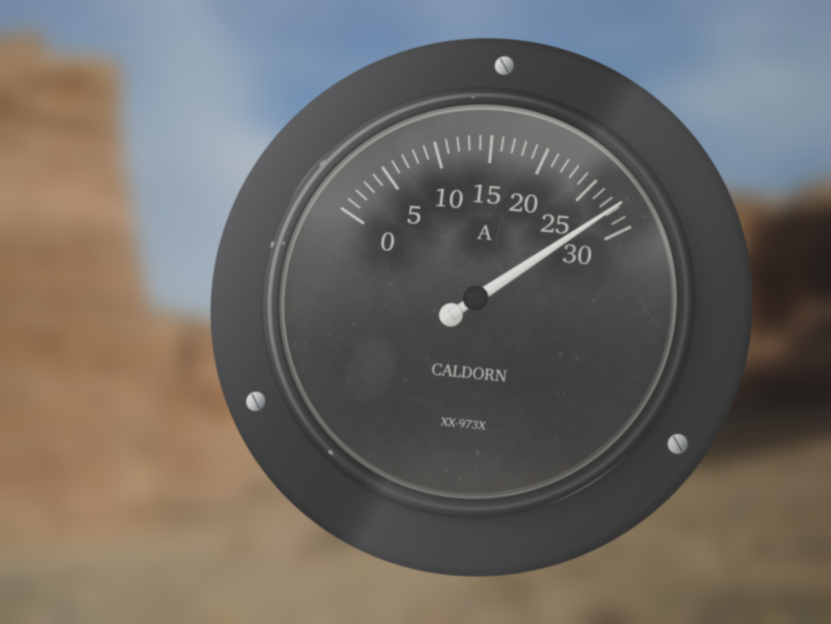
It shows 28 A
